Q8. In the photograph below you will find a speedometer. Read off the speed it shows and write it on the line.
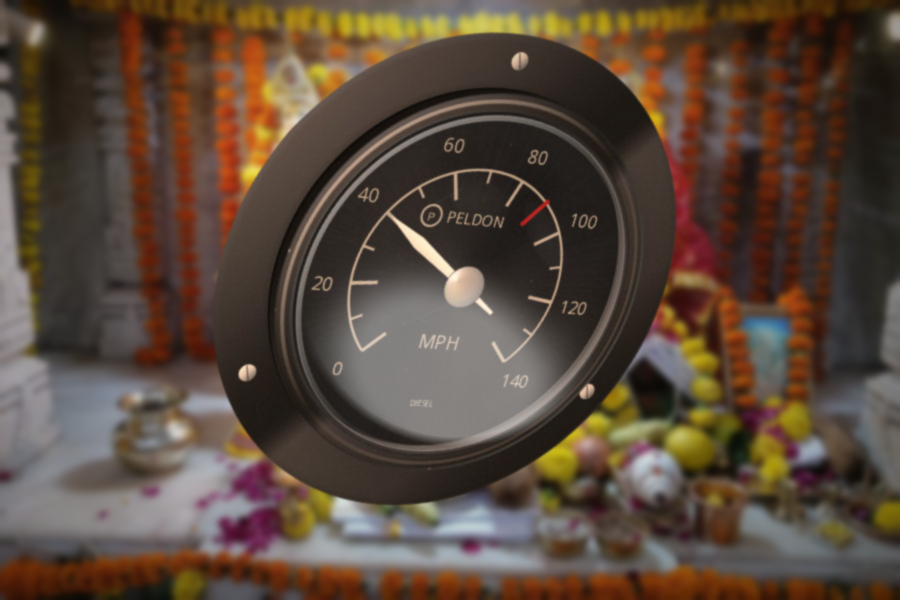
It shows 40 mph
